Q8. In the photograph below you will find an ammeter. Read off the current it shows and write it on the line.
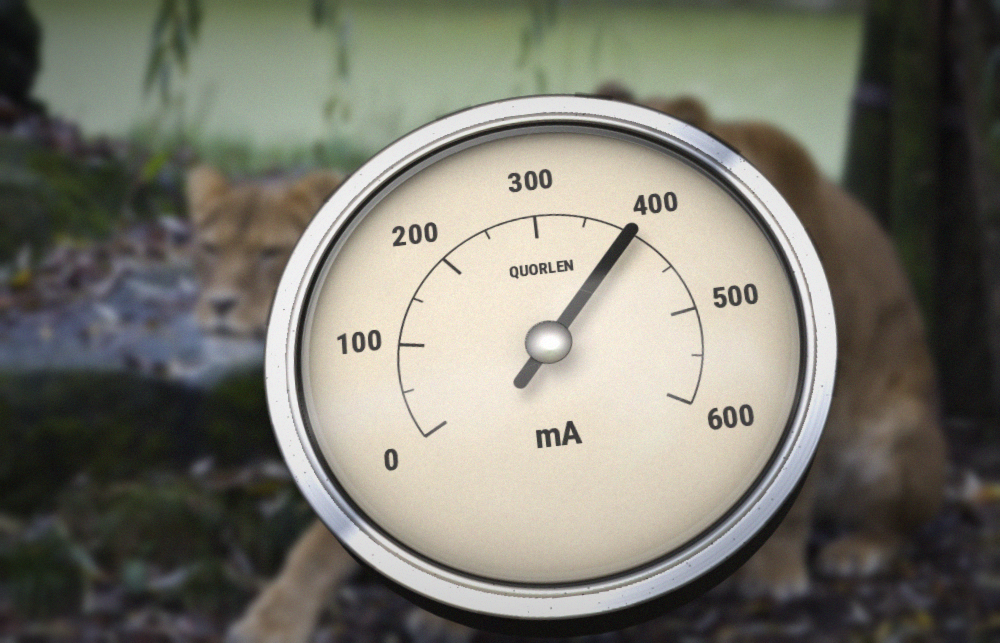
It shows 400 mA
